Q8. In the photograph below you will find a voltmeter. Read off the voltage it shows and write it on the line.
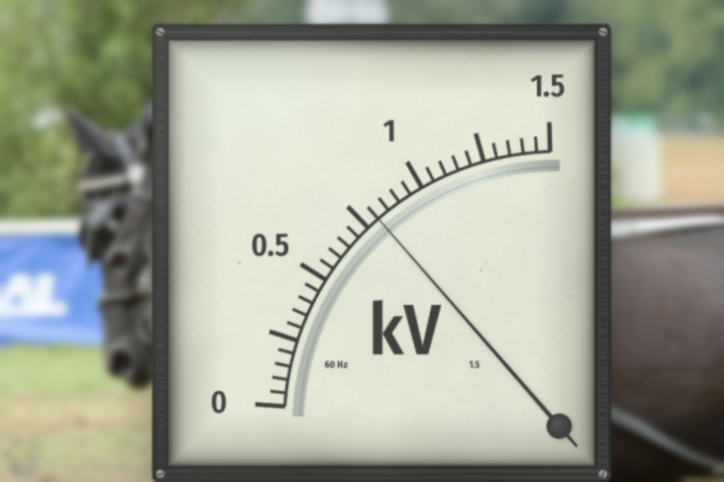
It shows 0.8 kV
